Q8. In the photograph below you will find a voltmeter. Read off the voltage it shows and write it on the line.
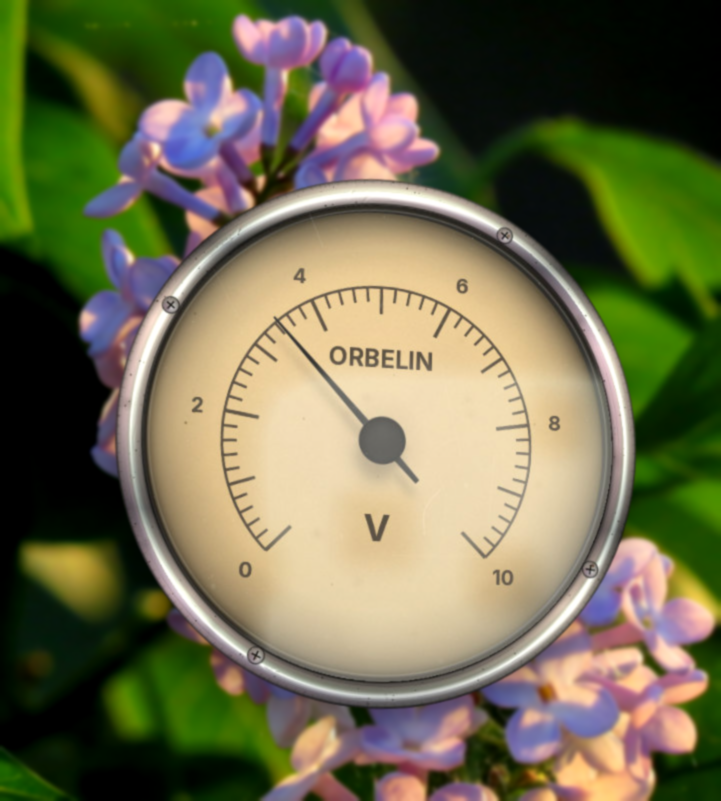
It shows 3.4 V
